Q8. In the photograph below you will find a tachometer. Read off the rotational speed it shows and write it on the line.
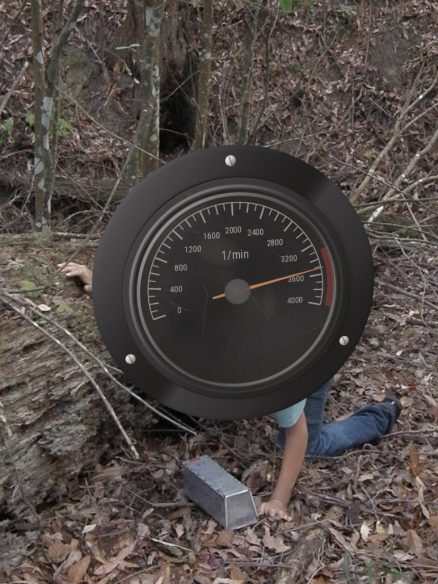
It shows 3500 rpm
